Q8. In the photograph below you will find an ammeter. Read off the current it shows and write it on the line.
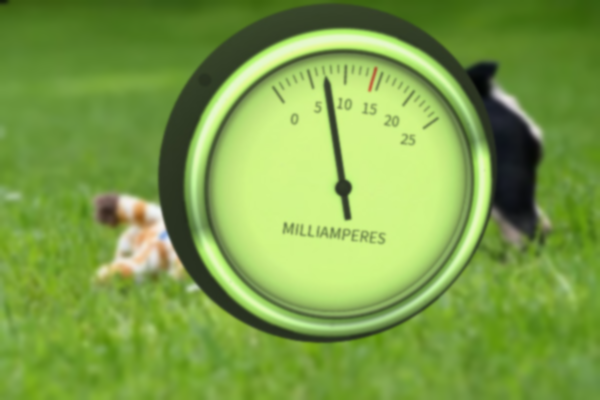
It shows 7 mA
